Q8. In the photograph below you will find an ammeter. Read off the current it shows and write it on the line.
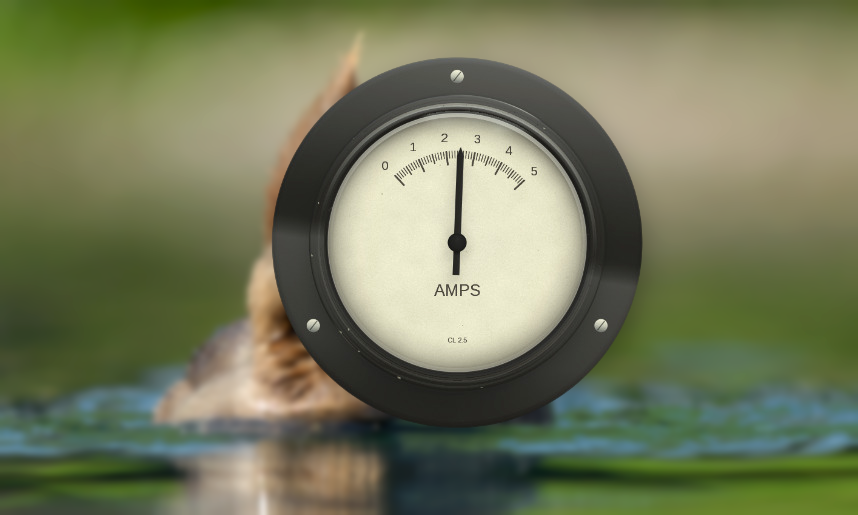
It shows 2.5 A
